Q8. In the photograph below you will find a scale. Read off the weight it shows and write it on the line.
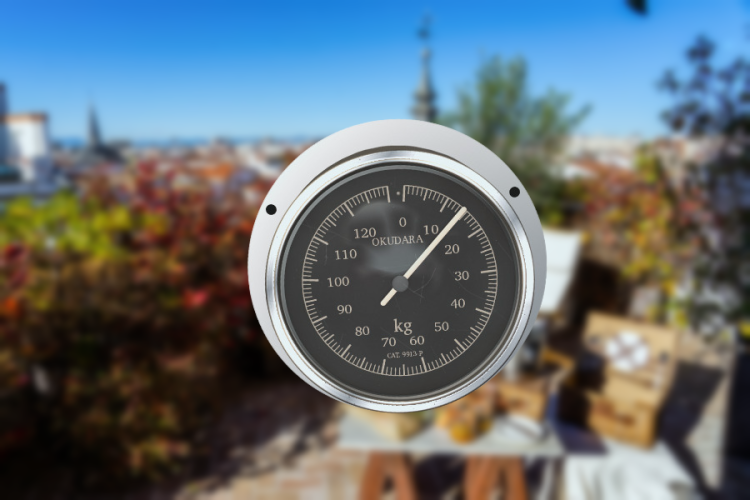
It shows 14 kg
